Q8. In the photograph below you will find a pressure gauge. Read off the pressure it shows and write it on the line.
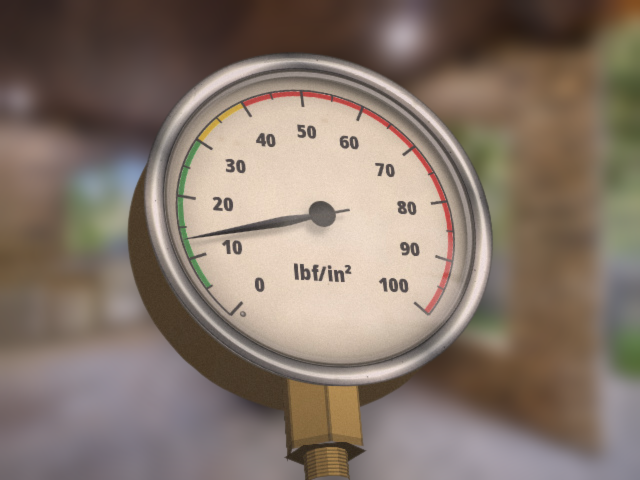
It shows 12.5 psi
